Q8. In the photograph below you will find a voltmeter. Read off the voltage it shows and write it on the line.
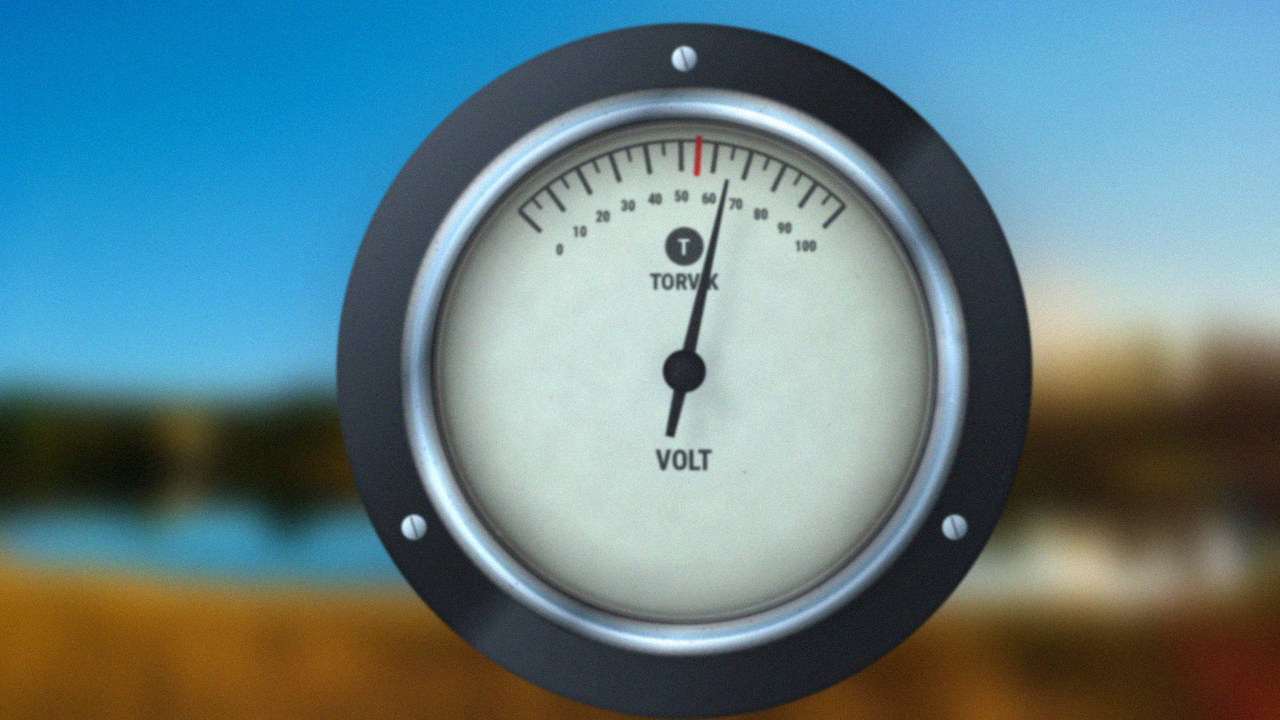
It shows 65 V
